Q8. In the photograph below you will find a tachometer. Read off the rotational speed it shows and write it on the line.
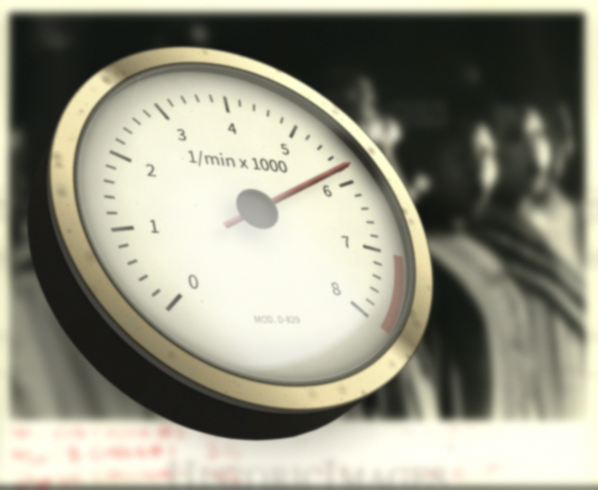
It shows 5800 rpm
